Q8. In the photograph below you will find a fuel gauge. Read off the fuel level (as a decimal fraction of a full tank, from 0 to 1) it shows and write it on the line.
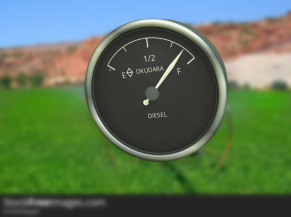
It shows 0.875
